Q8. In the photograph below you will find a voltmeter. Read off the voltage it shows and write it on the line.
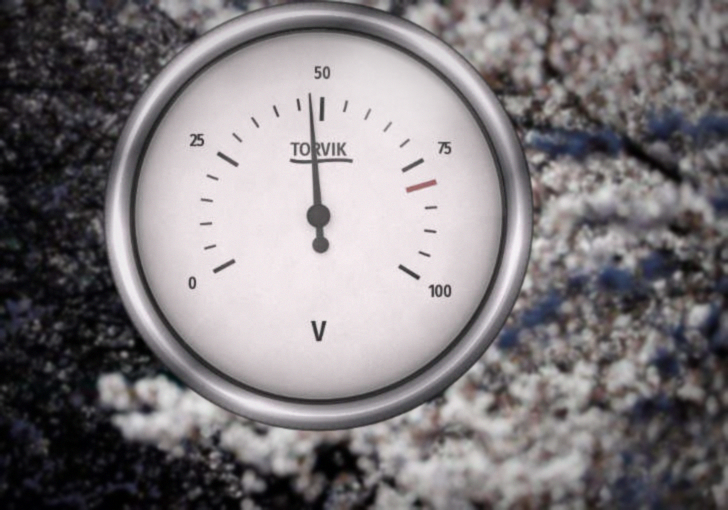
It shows 47.5 V
